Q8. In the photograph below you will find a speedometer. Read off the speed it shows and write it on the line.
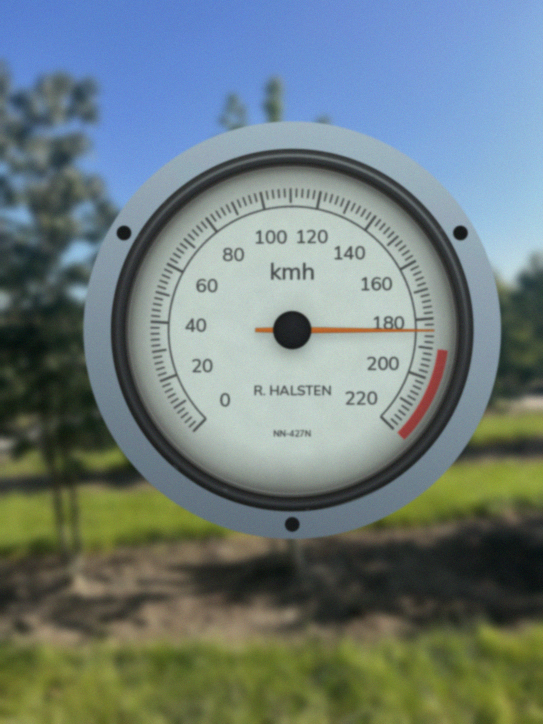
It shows 184 km/h
